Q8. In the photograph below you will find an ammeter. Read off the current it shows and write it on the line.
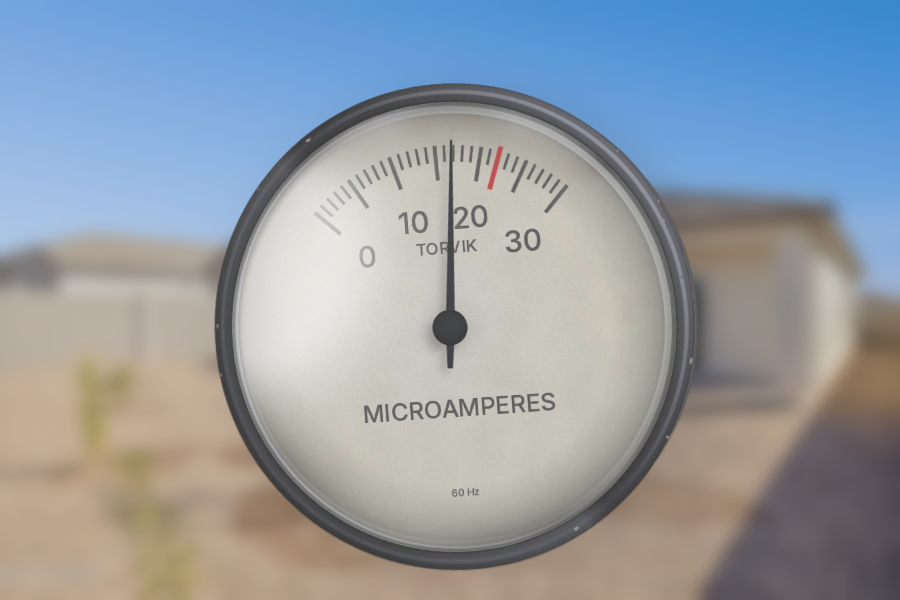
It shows 17 µA
